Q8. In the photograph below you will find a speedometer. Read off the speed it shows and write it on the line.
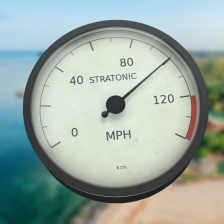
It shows 100 mph
